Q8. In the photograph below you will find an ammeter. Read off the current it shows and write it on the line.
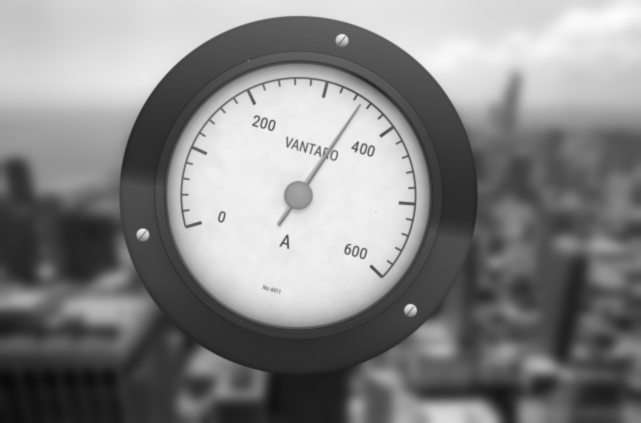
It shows 350 A
